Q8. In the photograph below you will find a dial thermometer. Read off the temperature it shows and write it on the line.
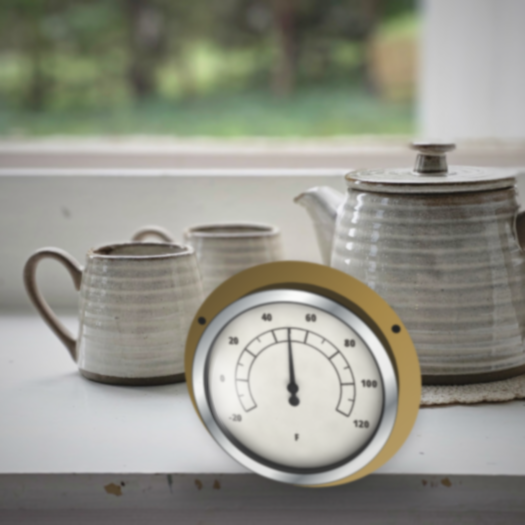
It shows 50 °F
